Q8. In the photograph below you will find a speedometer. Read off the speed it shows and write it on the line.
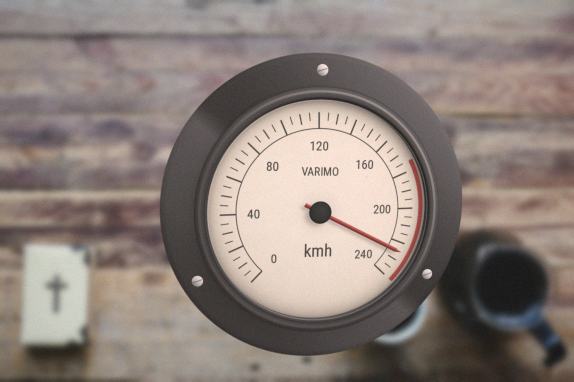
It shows 225 km/h
